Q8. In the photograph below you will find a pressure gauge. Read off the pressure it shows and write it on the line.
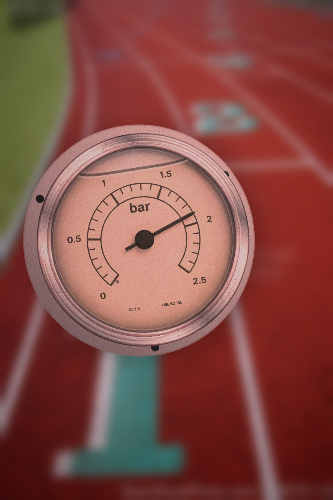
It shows 1.9 bar
